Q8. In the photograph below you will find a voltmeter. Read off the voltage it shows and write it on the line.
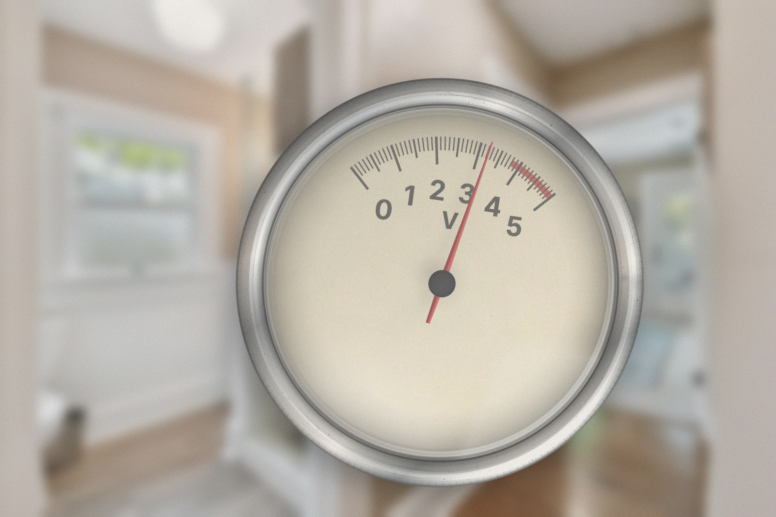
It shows 3.2 V
